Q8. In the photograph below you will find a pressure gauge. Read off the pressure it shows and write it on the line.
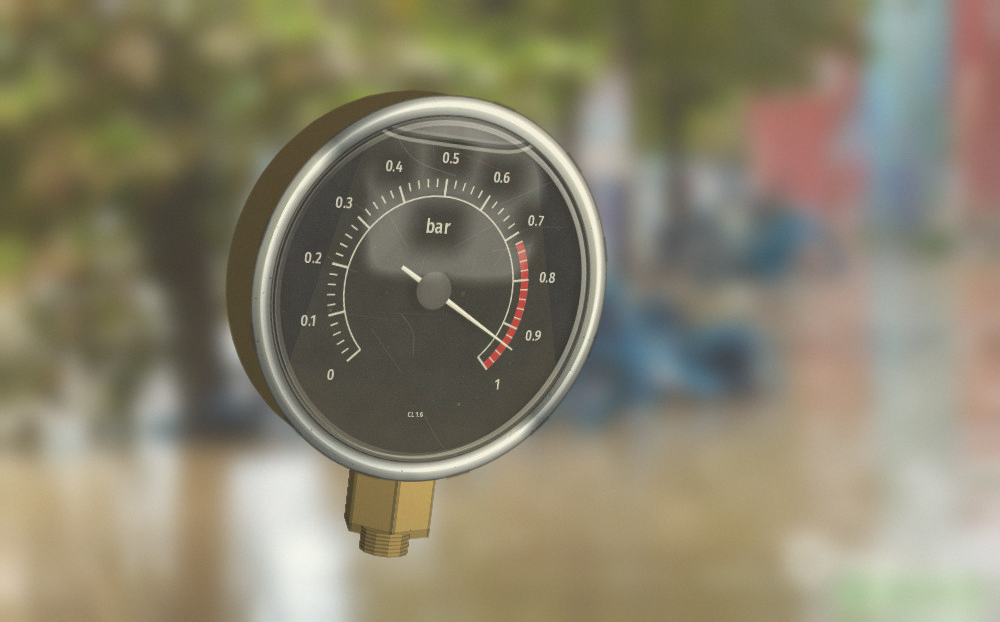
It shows 0.94 bar
